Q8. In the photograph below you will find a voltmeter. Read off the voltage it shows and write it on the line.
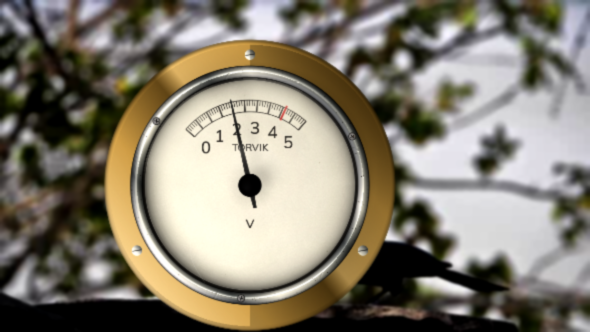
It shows 2 V
